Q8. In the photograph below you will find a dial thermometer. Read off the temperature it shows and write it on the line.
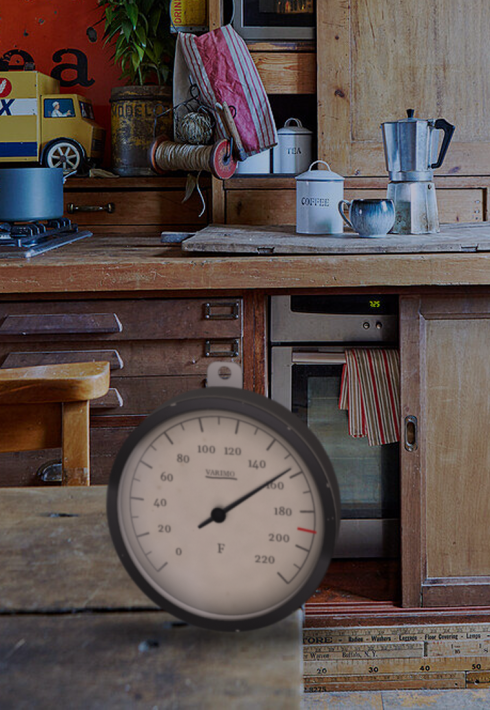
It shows 155 °F
